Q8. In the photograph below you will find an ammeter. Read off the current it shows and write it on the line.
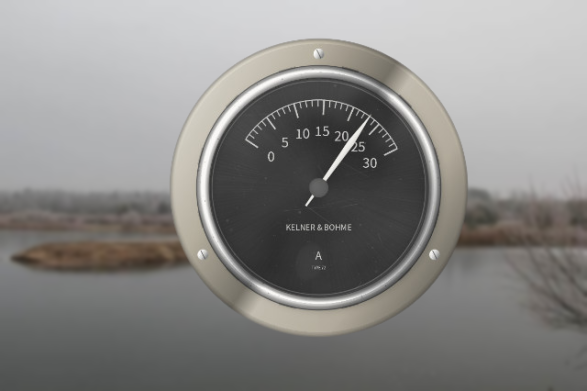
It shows 23 A
